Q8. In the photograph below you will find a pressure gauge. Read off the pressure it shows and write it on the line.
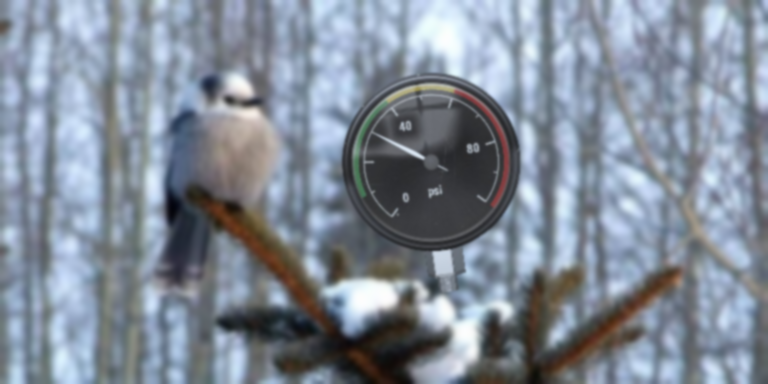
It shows 30 psi
